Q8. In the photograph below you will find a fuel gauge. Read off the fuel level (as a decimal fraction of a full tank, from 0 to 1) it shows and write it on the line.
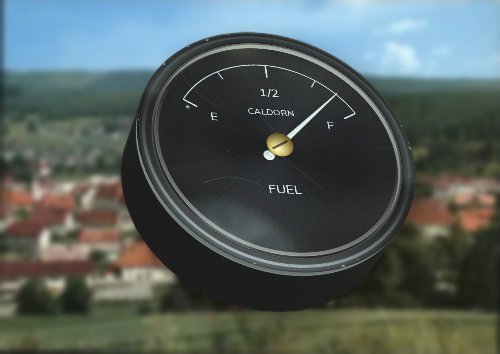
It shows 0.875
